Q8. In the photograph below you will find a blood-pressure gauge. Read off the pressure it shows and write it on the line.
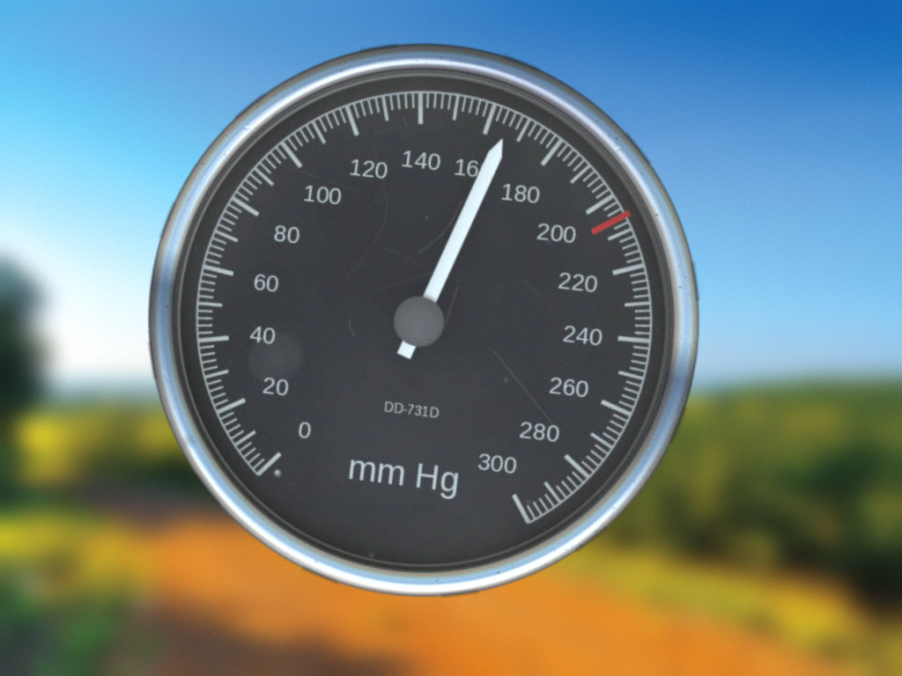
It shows 166 mmHg
